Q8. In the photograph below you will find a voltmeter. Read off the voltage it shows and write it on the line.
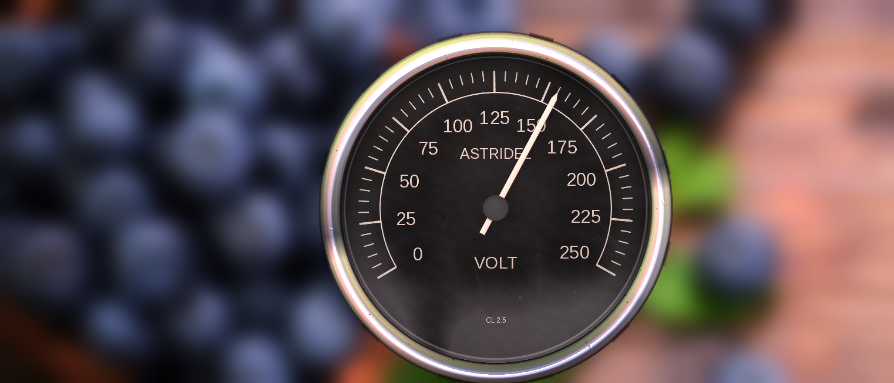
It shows 155 V
